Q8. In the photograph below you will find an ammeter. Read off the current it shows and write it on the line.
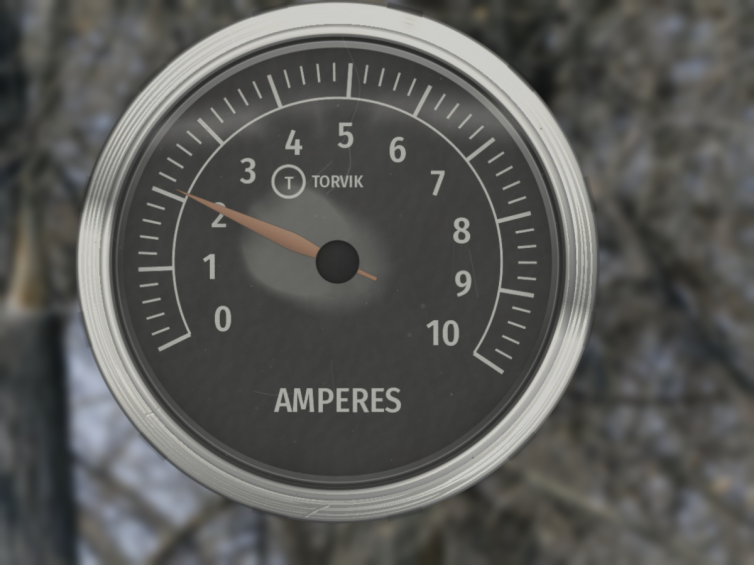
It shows 2.1 A
